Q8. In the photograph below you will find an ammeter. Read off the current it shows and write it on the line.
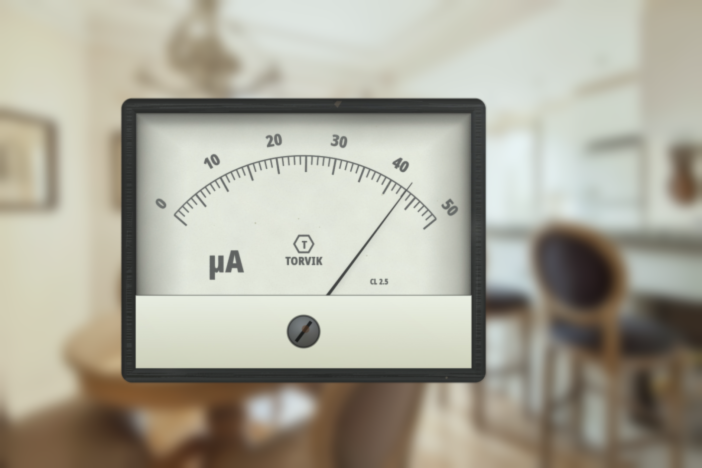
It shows 43 µA
